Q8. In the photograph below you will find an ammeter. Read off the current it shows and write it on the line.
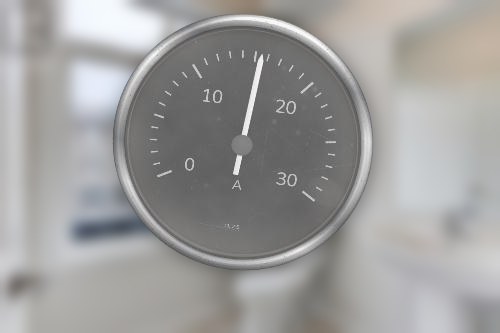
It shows 15.5 A
